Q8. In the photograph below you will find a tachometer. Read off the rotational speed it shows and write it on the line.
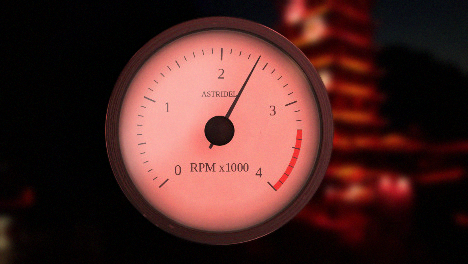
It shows 2400 rpm
